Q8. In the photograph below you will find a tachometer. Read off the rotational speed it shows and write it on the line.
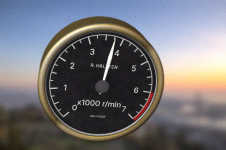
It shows 3750 rpm
